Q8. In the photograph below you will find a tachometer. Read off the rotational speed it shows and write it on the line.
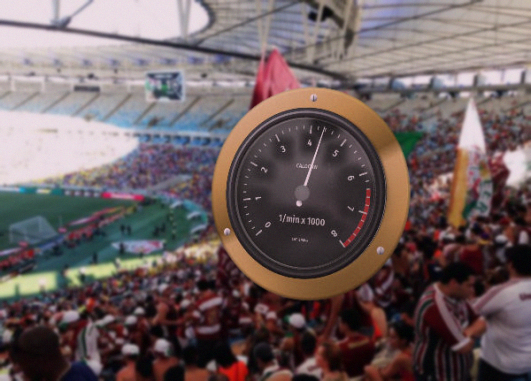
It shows 4400 rpm
